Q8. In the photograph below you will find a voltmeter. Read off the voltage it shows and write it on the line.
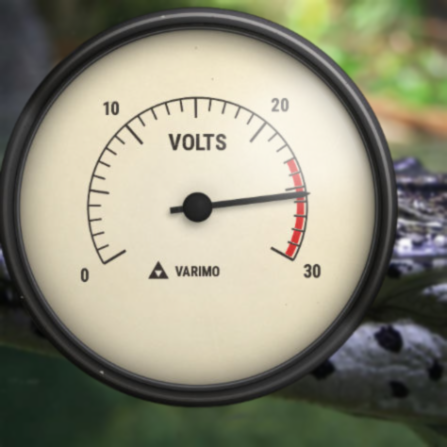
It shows 25.5 V
